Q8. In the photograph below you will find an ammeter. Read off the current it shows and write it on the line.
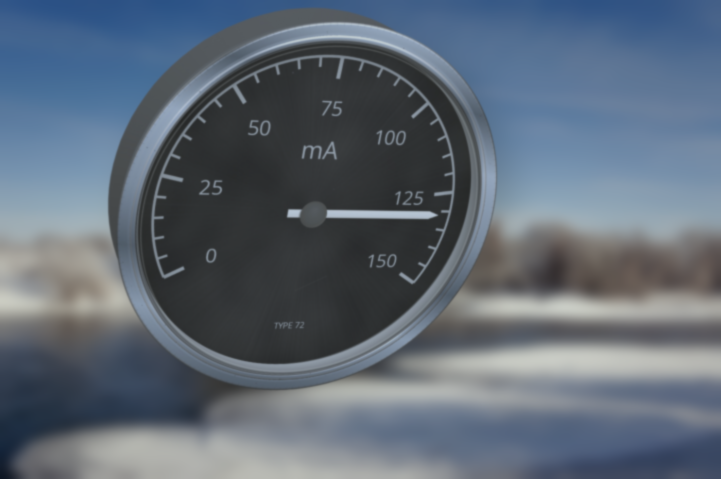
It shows 130 mA
